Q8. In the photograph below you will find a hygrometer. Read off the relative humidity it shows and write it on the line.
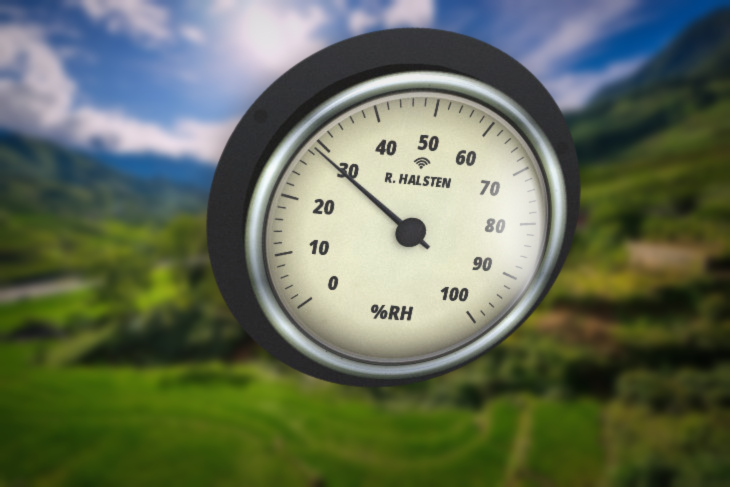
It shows 29 %
